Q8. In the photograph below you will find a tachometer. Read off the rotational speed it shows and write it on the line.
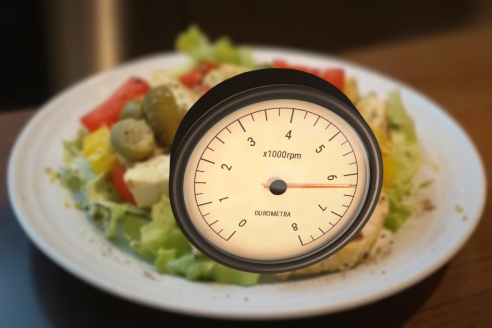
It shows 6250 rpm
